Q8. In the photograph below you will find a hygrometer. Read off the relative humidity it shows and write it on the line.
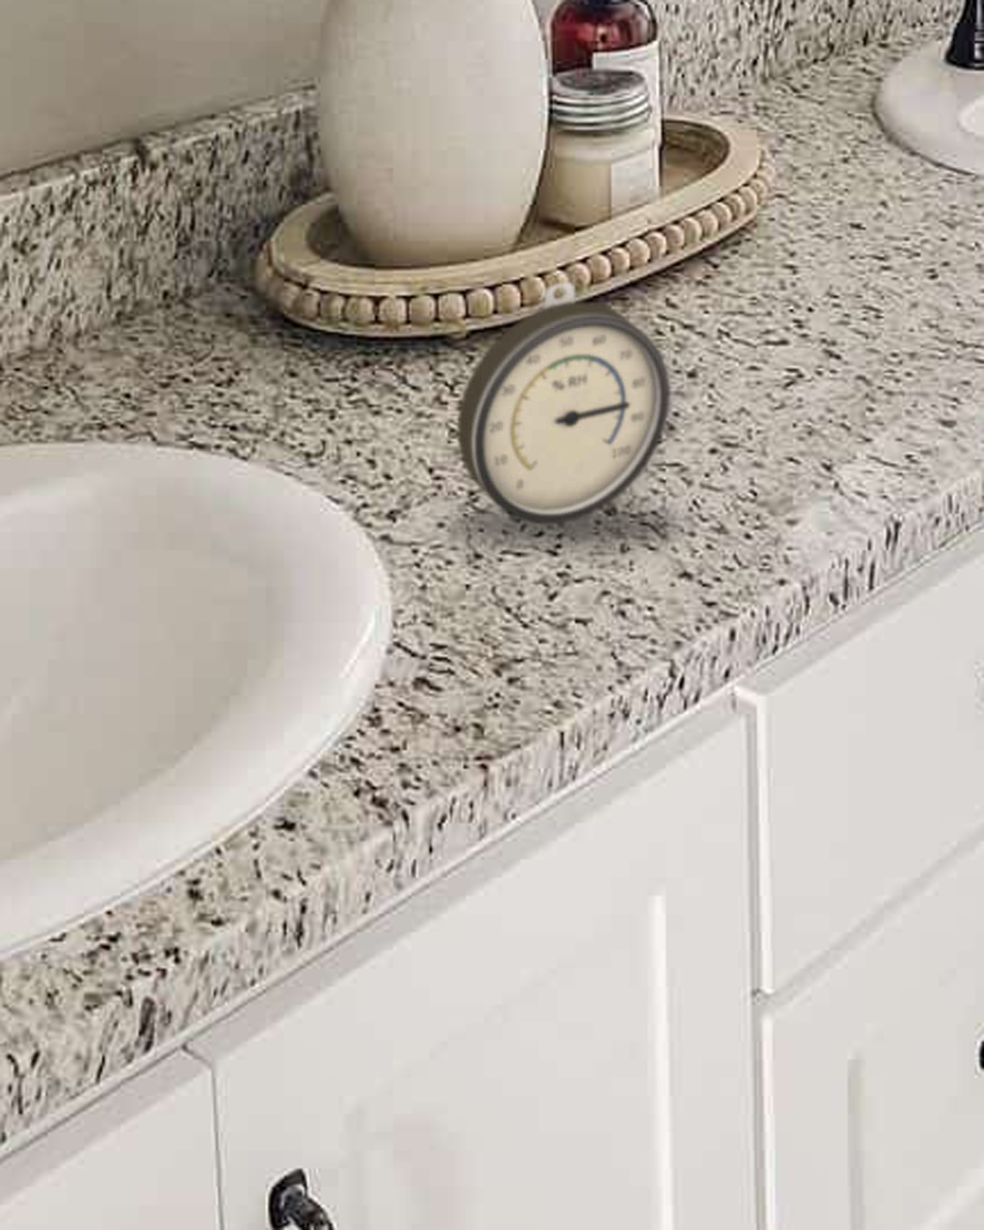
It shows 85 %
